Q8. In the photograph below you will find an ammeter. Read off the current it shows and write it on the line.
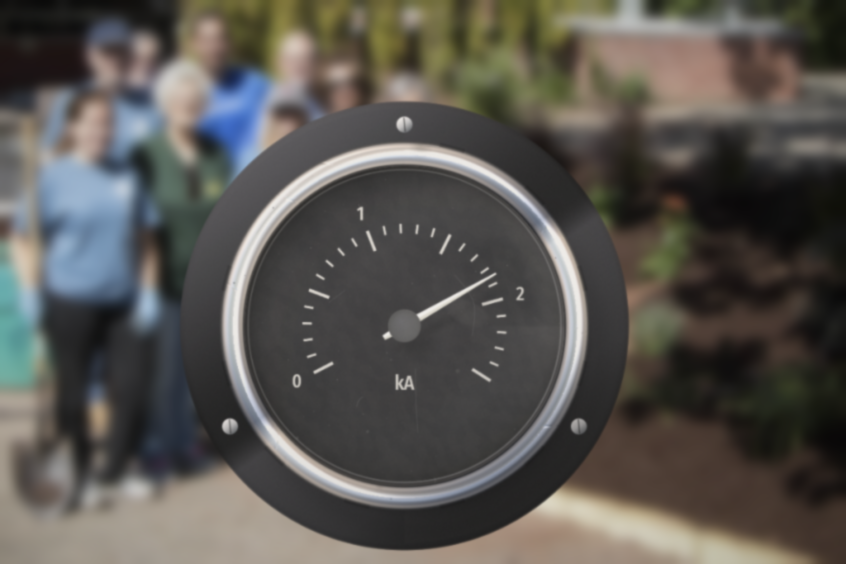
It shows 1.85 kA
